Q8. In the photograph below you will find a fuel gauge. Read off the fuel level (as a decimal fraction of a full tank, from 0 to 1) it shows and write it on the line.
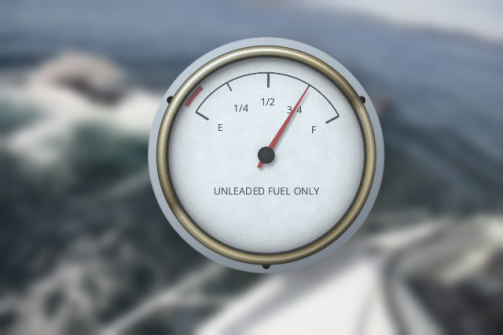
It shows 0.75
